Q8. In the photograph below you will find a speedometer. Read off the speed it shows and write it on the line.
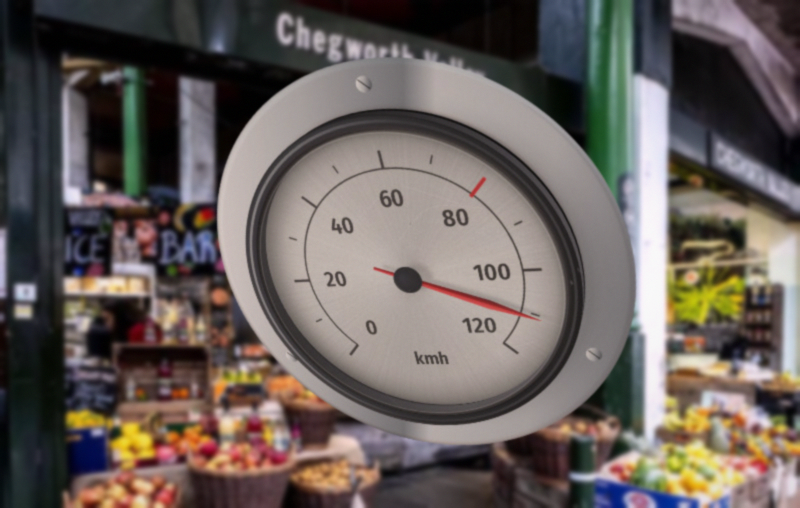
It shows 110 km/h
